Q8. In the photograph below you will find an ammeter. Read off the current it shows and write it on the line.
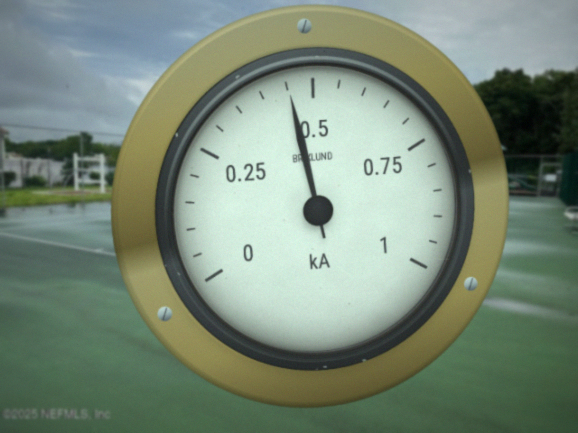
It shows 0.45 kA
